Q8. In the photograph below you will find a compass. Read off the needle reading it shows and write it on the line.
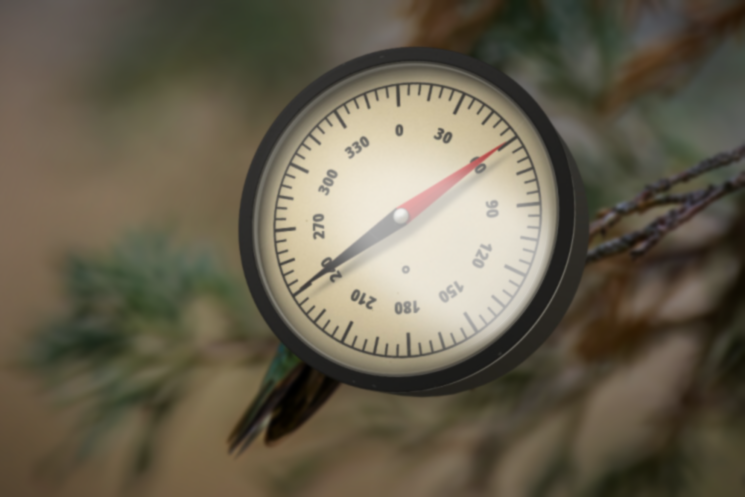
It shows 60 °
